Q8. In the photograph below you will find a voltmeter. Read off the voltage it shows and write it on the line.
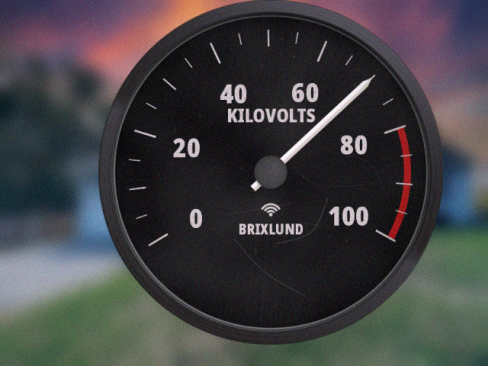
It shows 70 kV
